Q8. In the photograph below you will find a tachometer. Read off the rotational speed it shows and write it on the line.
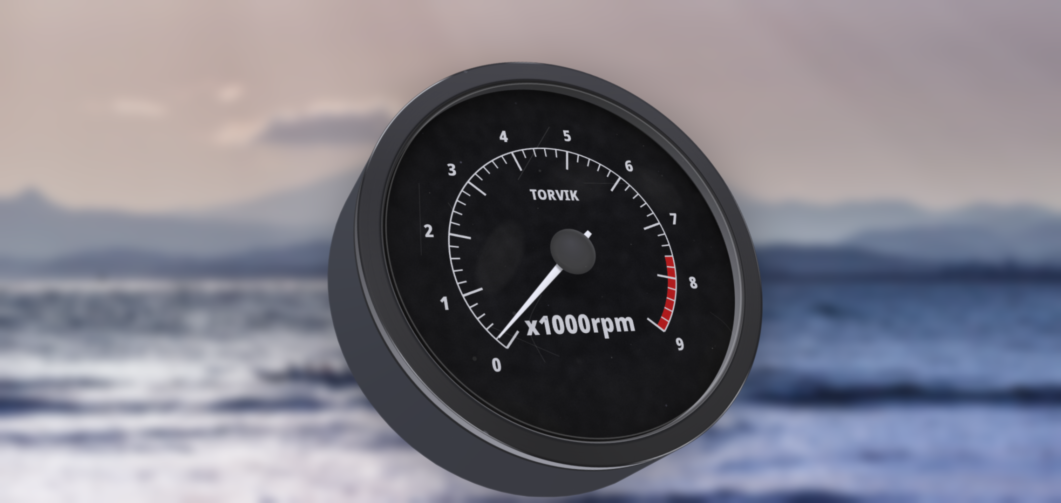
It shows 200 rpm
